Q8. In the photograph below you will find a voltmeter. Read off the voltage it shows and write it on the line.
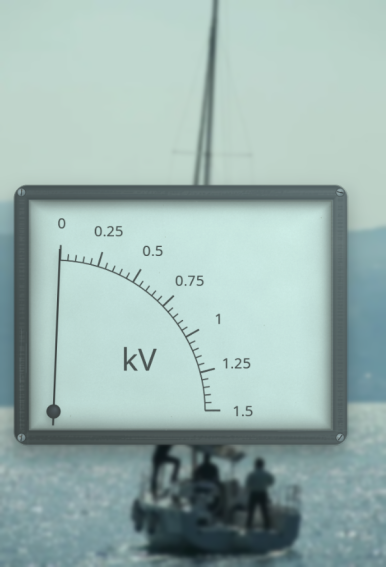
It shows 0 kV
